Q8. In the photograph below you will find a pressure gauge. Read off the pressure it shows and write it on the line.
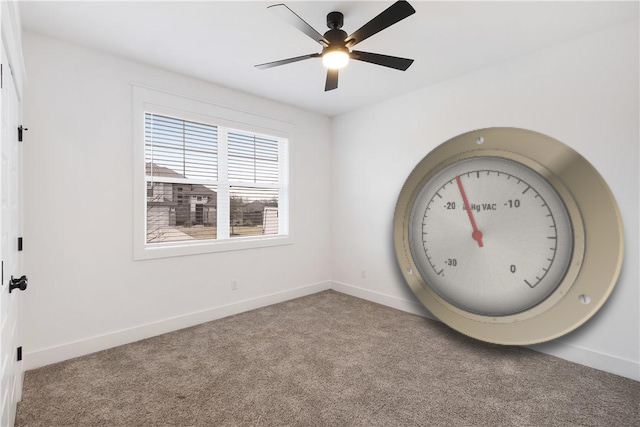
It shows -17 inHg
